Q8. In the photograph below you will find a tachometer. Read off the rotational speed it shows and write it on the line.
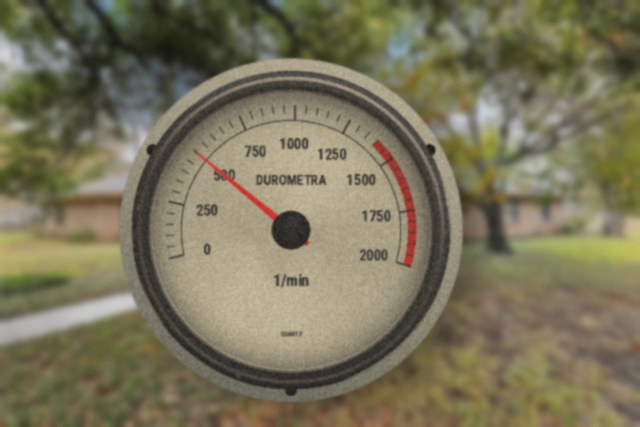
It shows 500 rpm
